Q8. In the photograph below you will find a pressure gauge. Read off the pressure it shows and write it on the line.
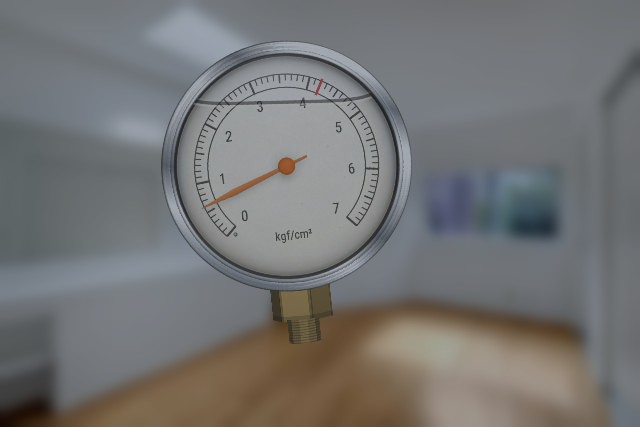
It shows 0.6 kg/cm²
